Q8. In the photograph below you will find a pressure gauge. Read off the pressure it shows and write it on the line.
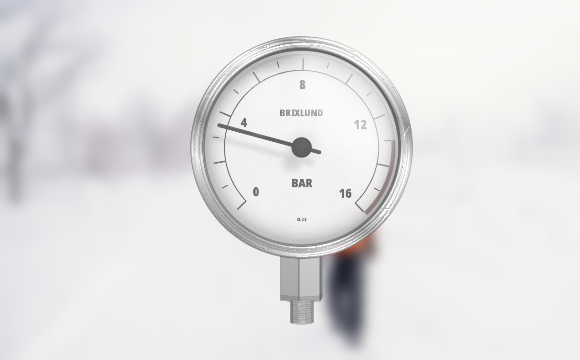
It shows 3.5 bar
